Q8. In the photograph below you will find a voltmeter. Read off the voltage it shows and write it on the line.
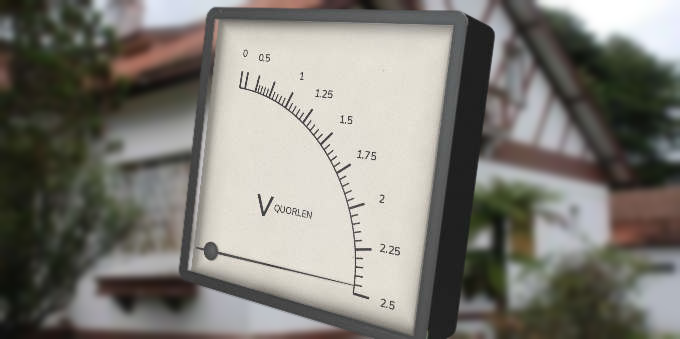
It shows 2.45 V
